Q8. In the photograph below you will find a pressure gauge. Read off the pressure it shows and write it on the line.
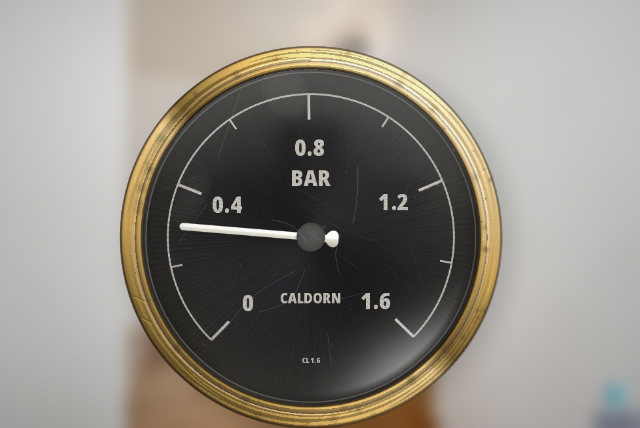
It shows 0.3 bar
